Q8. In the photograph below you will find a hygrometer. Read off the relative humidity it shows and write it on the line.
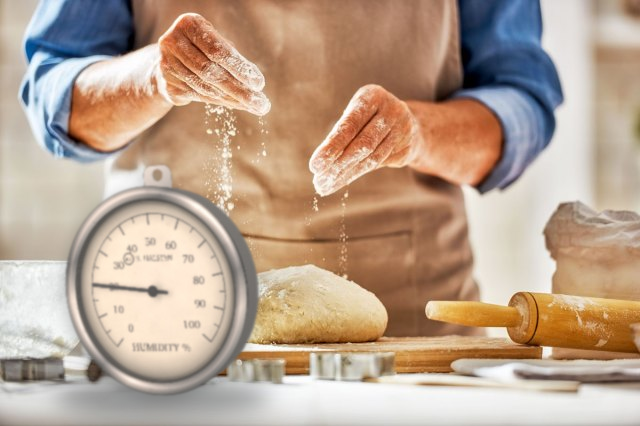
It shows 20 %
